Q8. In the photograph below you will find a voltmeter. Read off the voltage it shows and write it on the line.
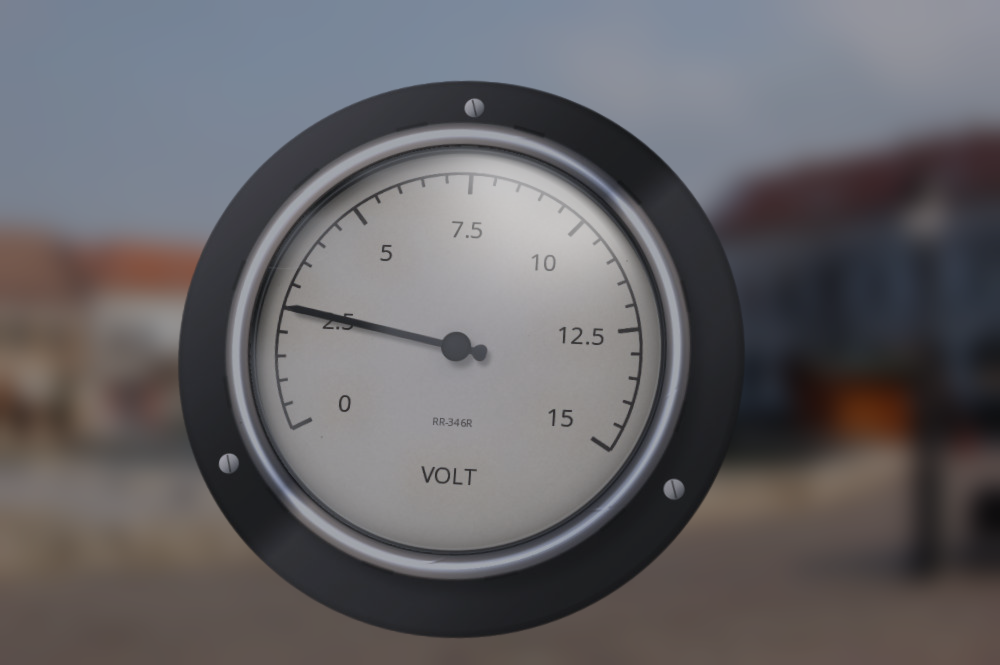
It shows 2.5 V
